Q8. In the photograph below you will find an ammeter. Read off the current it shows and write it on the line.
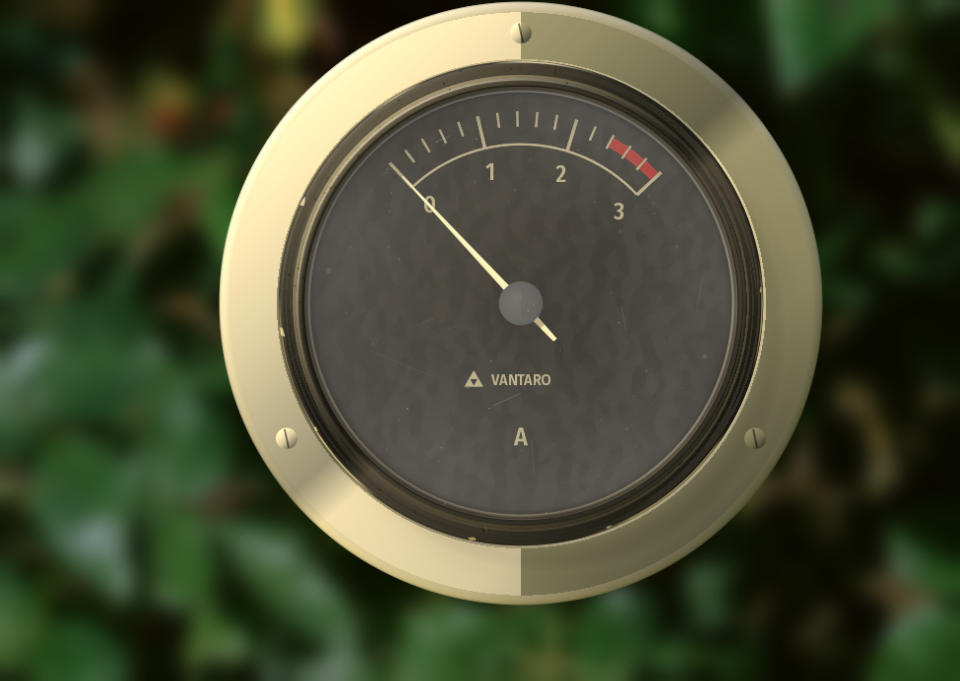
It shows 0 A
